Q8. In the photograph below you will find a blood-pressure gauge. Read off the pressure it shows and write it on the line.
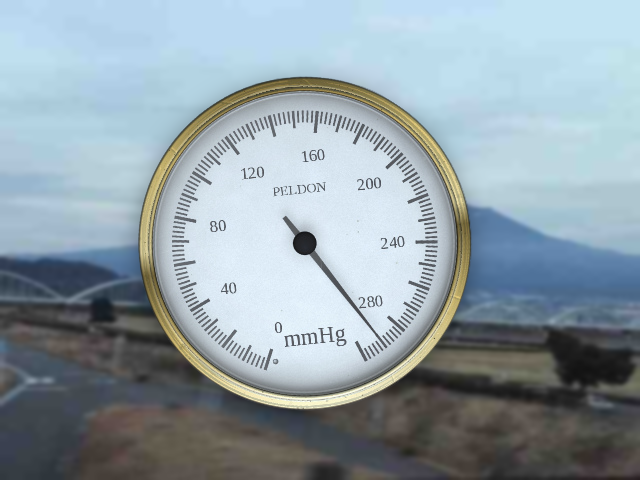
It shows 290 mmHg
